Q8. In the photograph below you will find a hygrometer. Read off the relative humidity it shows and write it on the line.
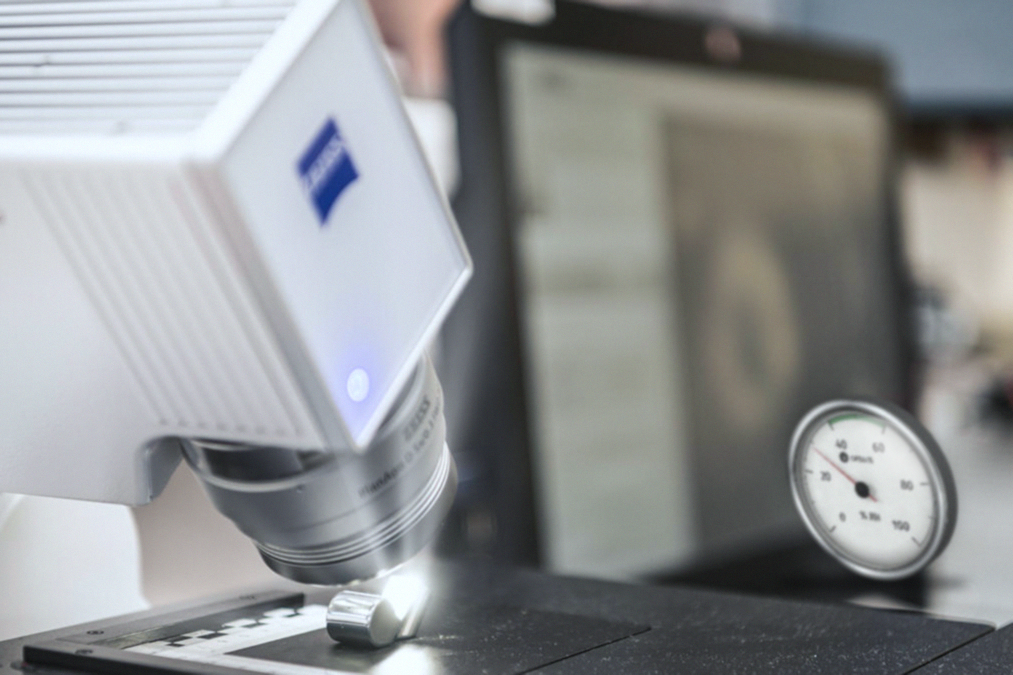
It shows 30 %
